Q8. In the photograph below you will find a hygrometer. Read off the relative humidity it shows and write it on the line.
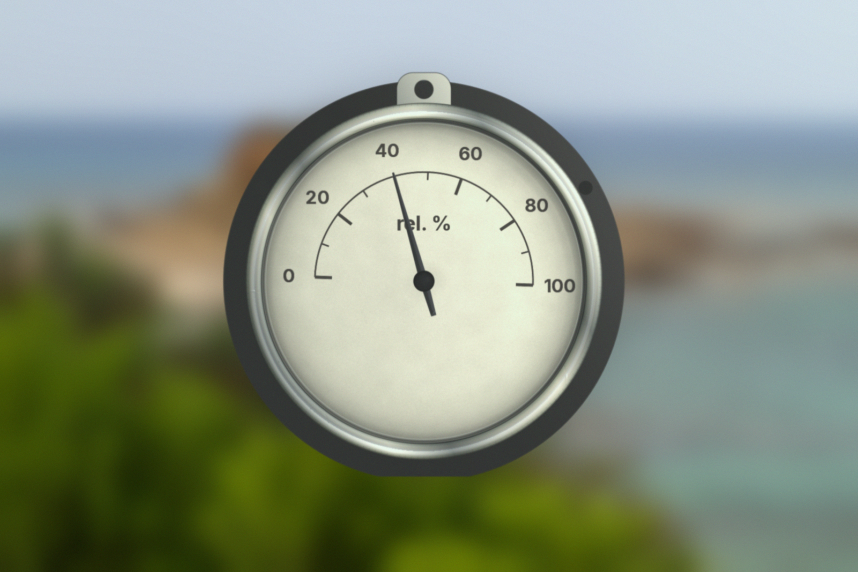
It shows 40 %
